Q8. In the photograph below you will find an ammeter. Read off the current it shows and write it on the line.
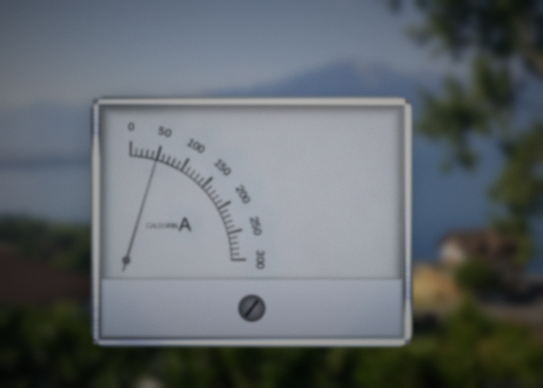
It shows 50 A
